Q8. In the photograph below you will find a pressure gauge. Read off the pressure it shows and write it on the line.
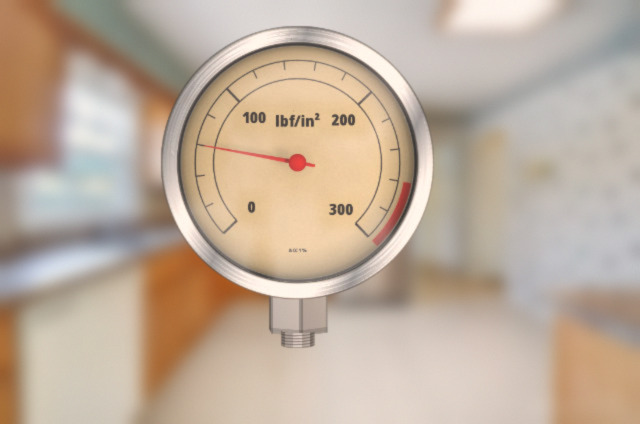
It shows 60 psi
